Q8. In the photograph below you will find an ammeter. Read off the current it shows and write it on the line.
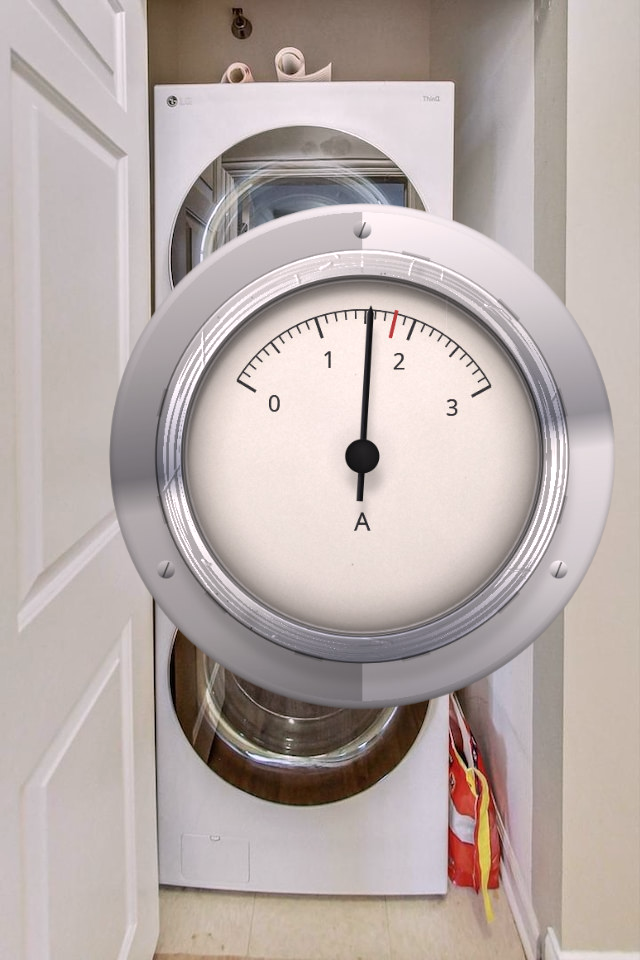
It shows 1.55 A
